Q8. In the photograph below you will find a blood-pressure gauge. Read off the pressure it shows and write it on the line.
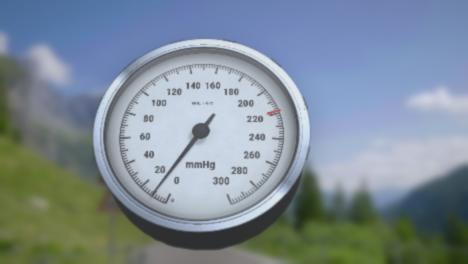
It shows 10 mmHg
